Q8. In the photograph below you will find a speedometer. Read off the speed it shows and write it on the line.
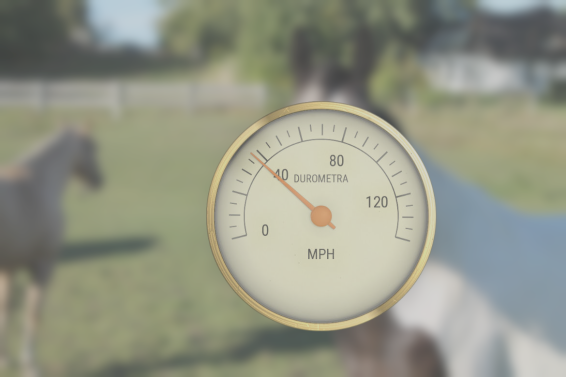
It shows 37.5 mph
